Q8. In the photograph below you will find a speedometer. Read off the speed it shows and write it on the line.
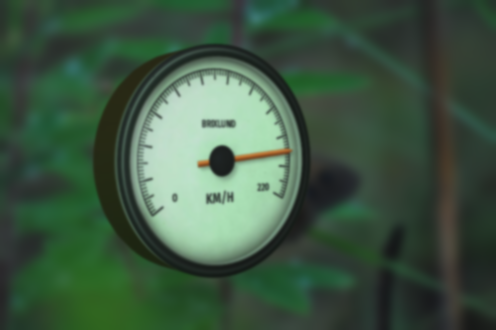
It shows 190 km/h
